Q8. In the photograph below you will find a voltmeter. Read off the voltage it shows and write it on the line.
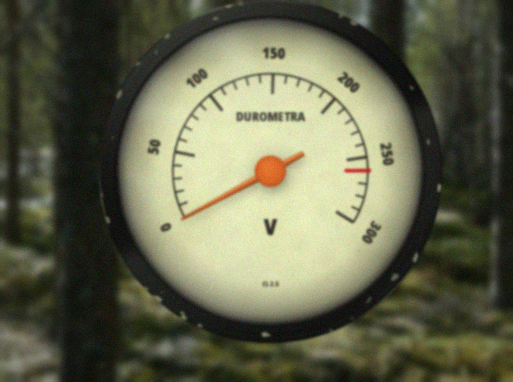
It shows 0 V
